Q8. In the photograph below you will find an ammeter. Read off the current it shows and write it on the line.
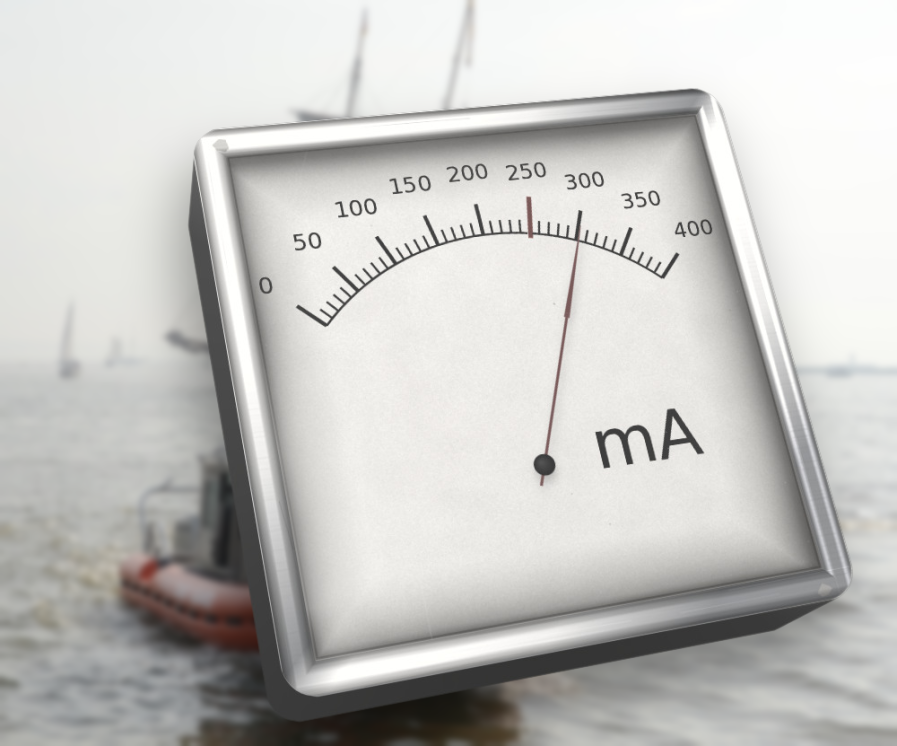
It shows 300 mA
